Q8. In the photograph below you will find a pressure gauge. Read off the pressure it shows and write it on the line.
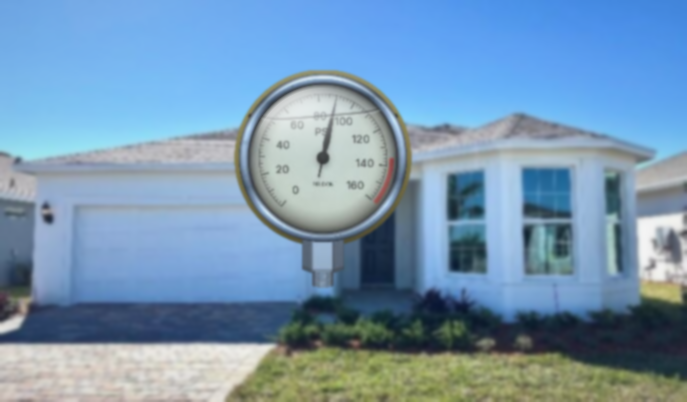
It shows 90 psi
